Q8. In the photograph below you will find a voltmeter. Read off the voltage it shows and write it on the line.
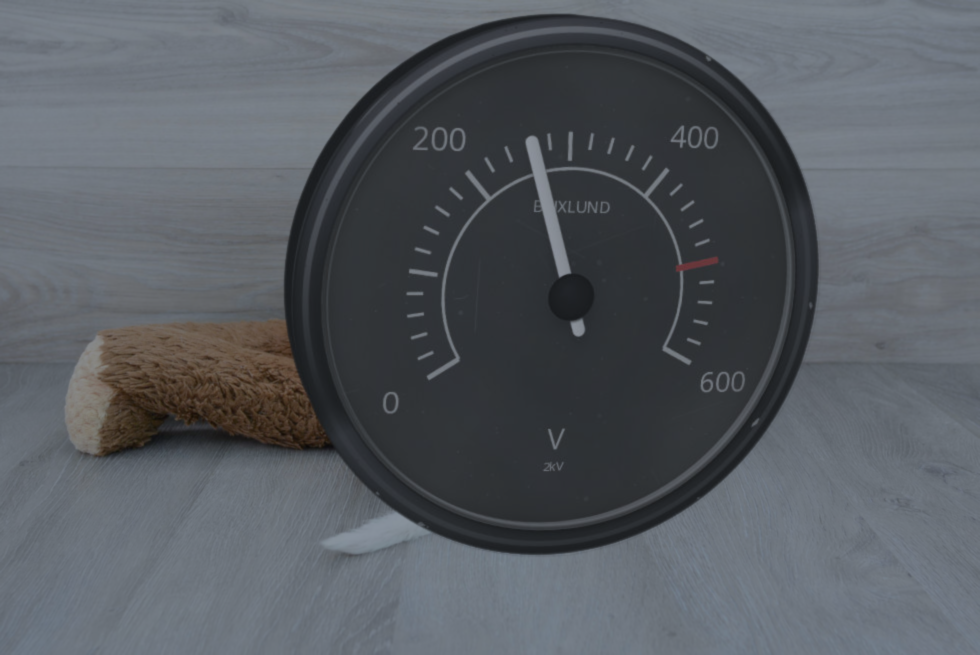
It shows 260 V
